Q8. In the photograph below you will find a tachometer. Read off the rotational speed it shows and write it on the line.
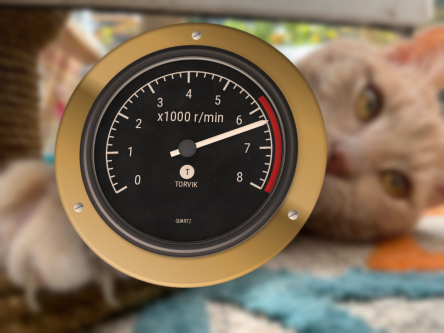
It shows 6400 rpm
